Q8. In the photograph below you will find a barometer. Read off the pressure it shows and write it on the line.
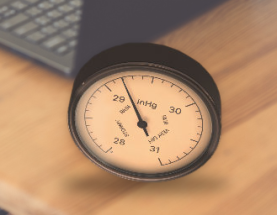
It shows 29.2 inHg
